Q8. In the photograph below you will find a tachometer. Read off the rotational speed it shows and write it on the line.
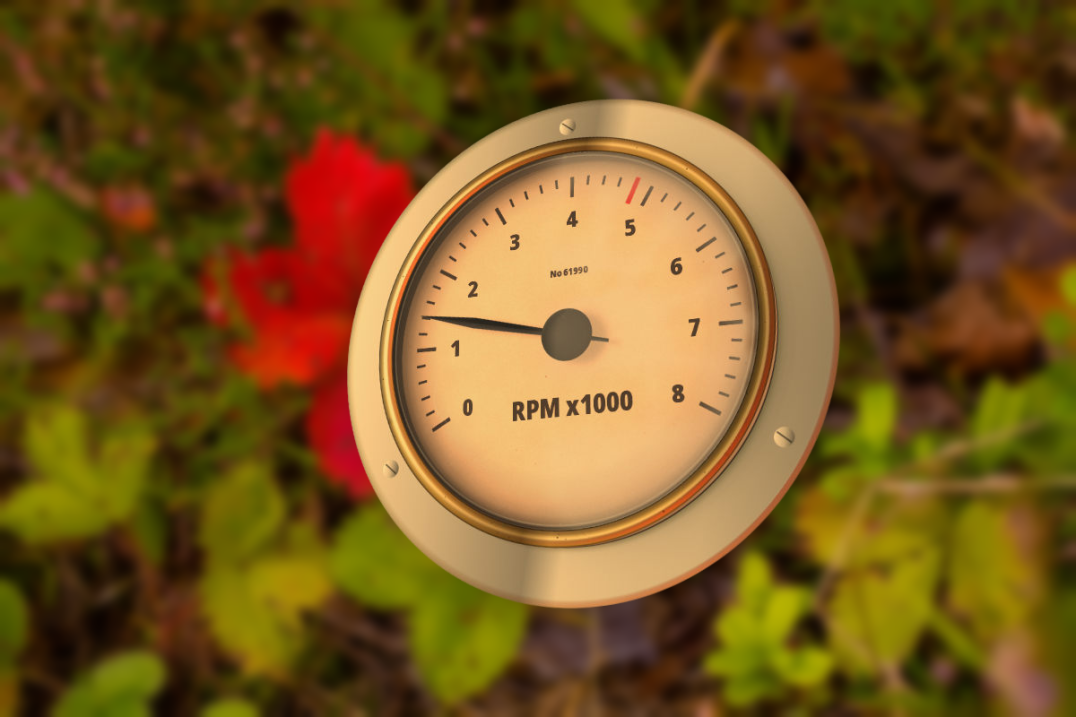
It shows 1400 rpm
